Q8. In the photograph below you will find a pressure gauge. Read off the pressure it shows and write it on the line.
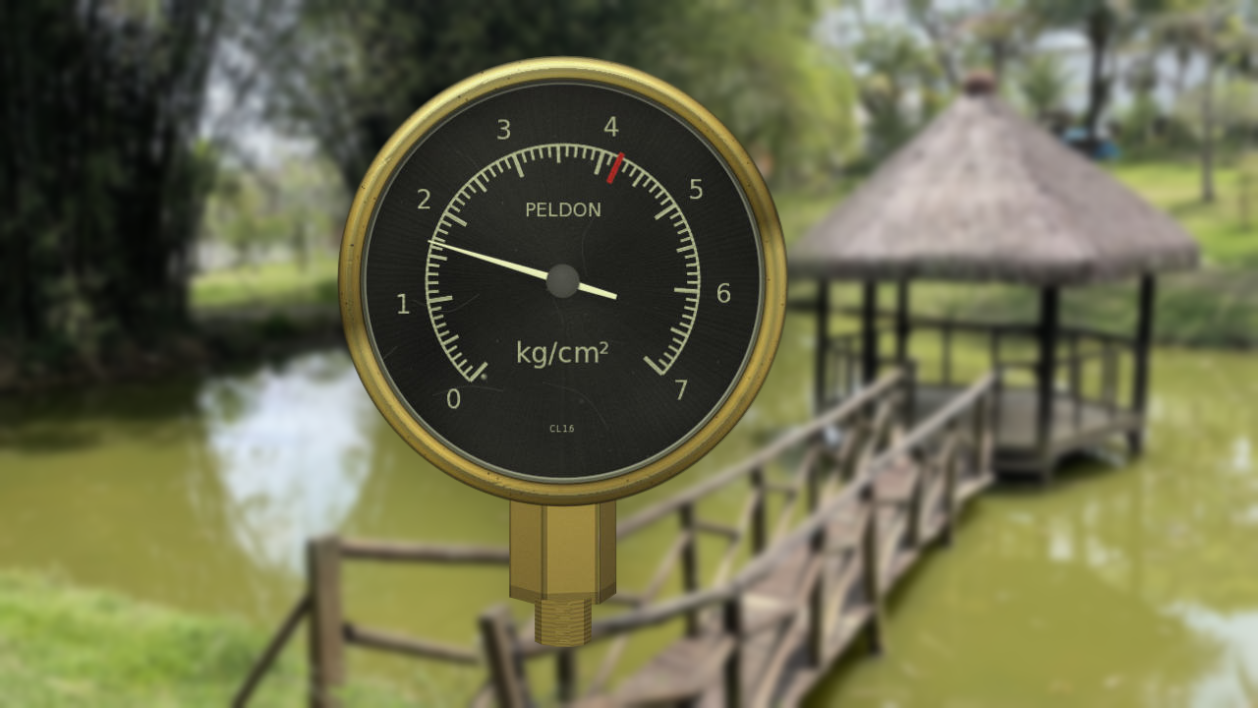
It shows 1.65 kg/cm²
